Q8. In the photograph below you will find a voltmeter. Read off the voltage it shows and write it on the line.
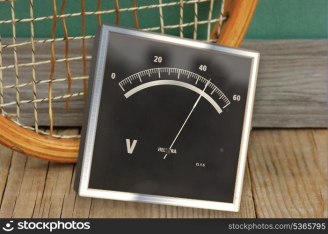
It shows 45 V
